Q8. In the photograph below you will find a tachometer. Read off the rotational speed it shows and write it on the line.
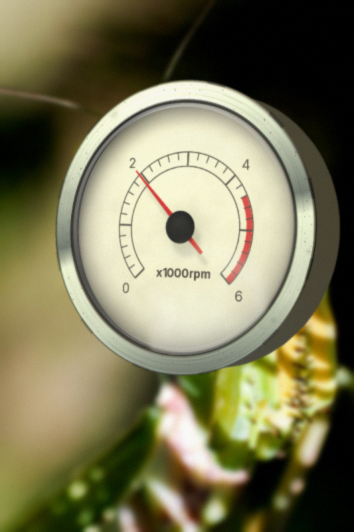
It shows 2000 rpm
